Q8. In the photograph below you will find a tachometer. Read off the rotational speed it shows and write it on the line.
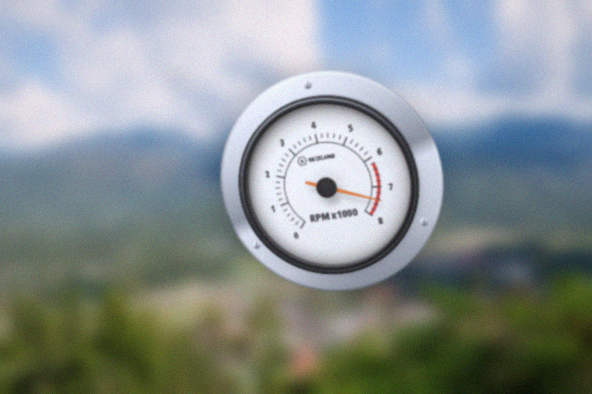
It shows 7400 rpm
